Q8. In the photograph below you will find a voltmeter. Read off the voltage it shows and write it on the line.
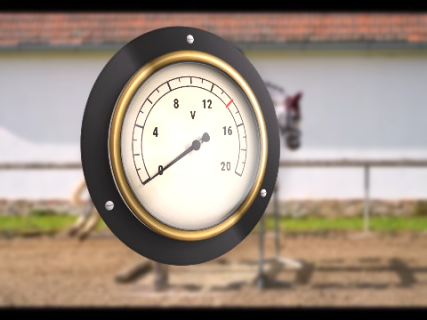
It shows 0 V
